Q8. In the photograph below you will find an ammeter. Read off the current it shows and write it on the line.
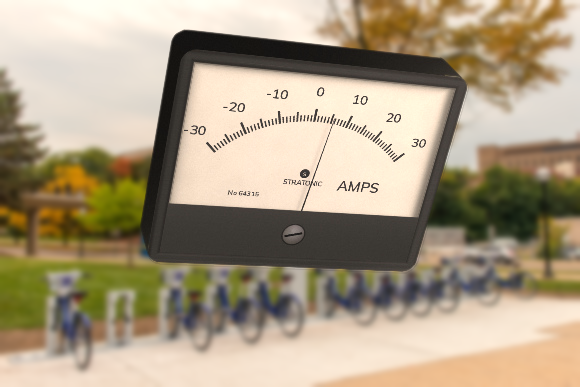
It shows 5 A
